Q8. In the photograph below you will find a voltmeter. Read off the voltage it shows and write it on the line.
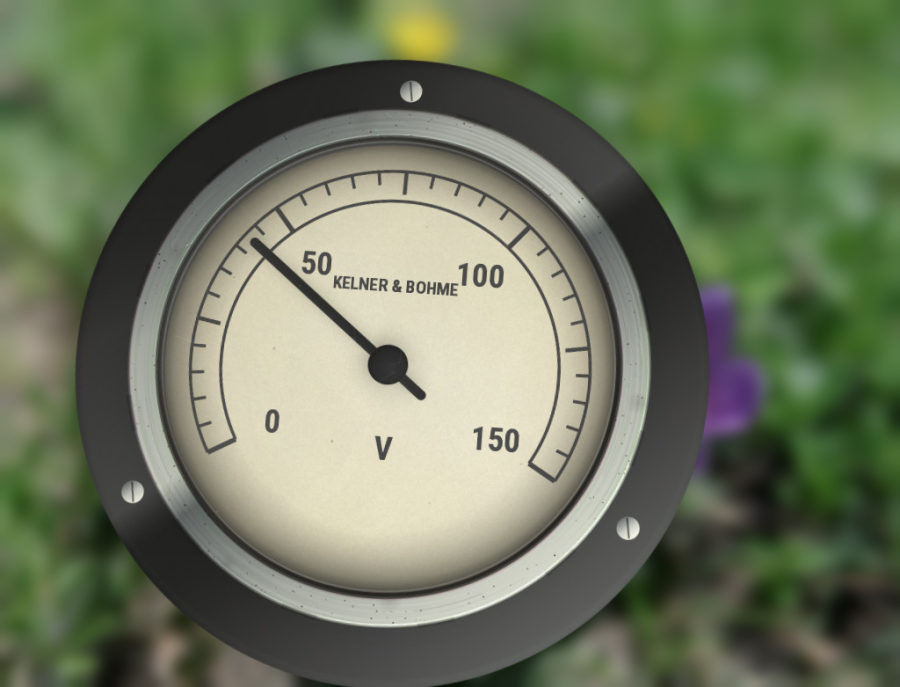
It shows 42.5 V
